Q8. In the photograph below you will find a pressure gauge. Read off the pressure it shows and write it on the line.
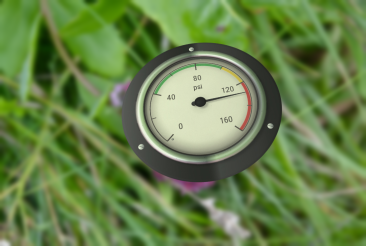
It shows 130 psi
